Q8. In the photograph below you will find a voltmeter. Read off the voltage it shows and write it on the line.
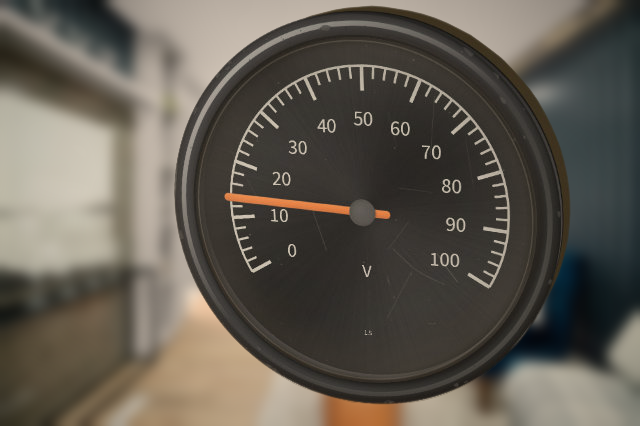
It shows 14 V
